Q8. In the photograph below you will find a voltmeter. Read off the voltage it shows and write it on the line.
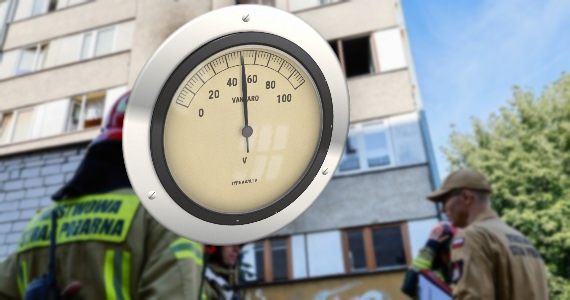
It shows 50 V
